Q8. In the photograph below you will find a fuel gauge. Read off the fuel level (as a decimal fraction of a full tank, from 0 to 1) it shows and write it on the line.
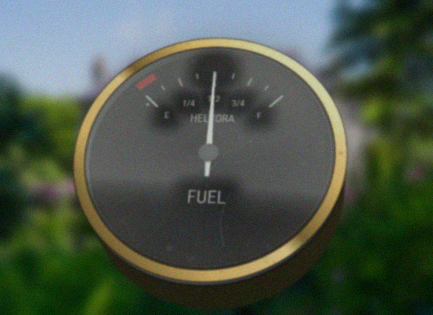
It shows 0.5
